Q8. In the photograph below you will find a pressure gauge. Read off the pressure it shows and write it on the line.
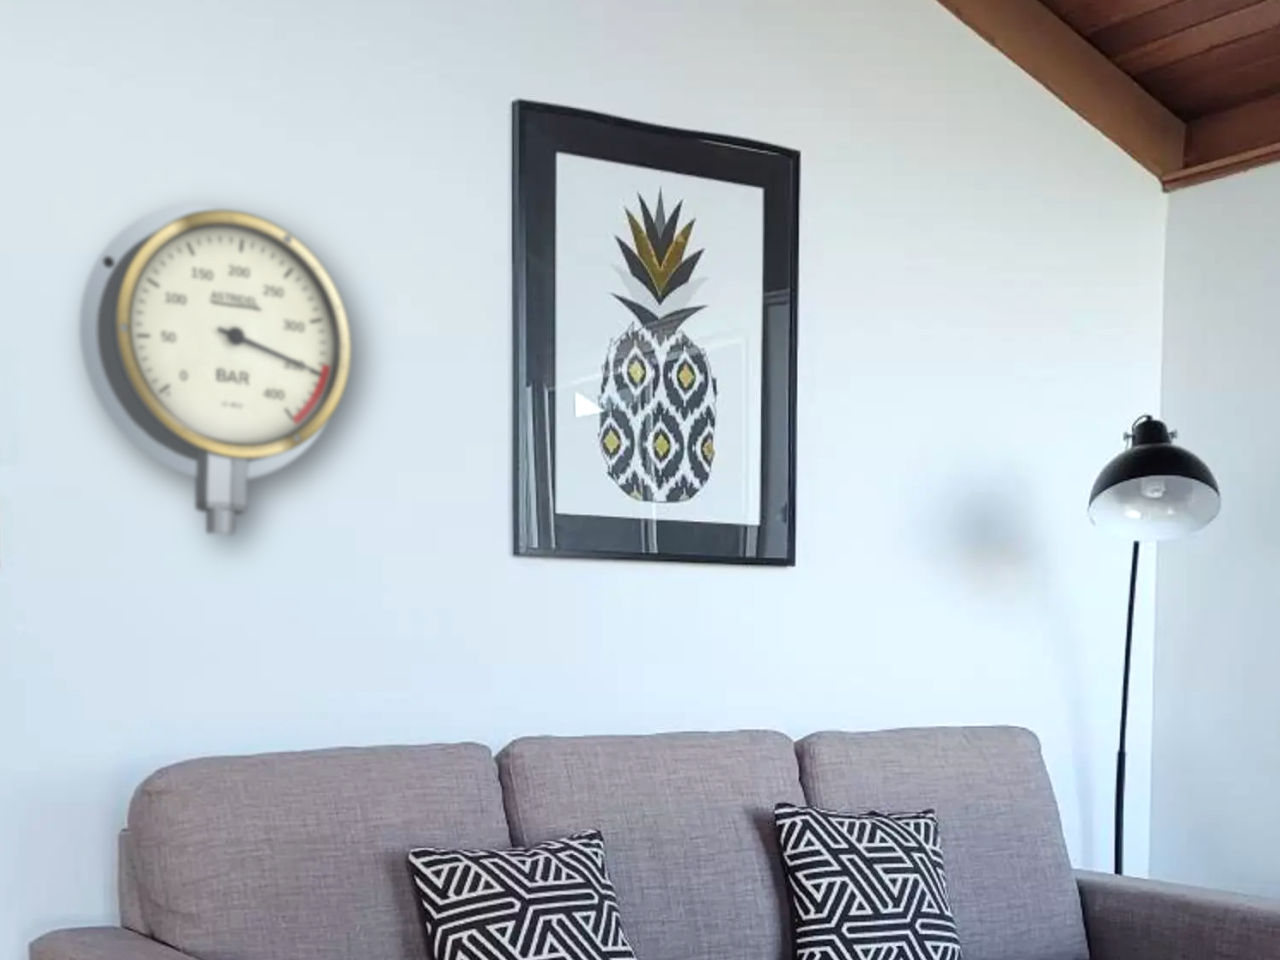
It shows 350 bar
